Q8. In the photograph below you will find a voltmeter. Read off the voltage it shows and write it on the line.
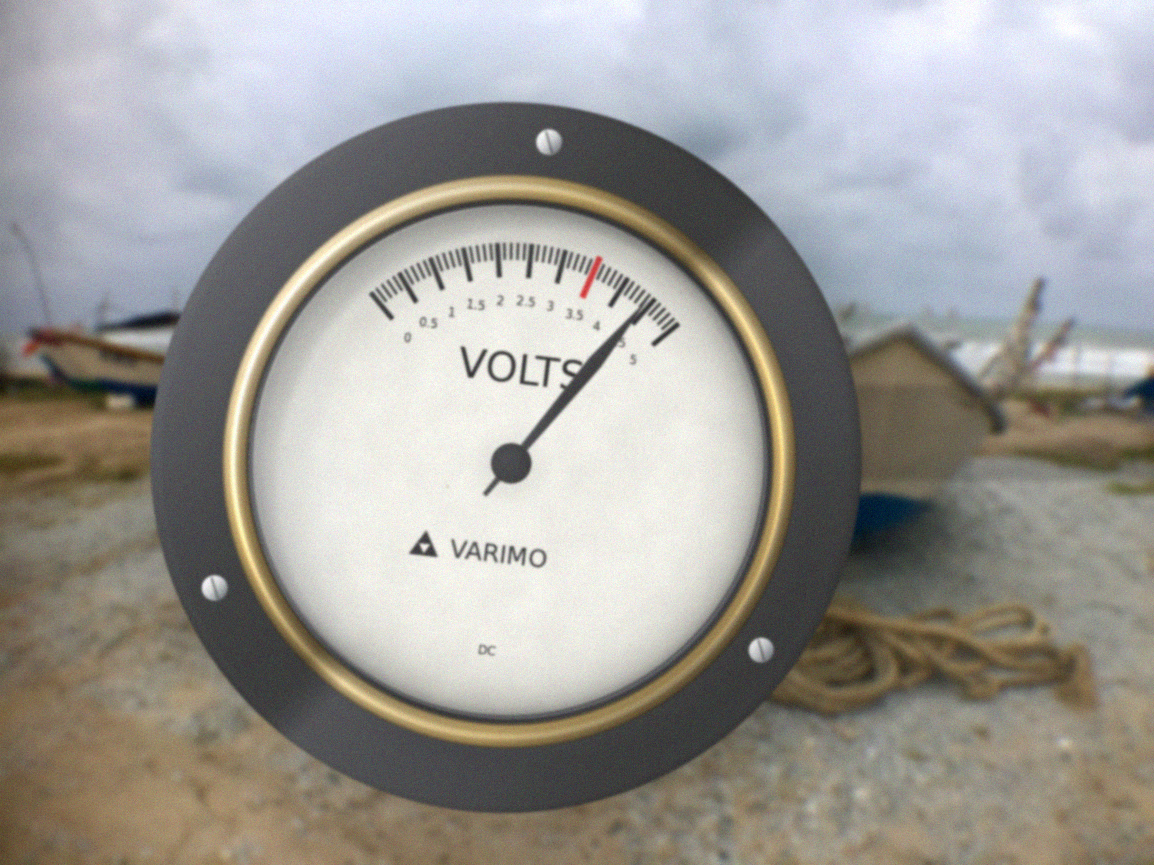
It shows 4.4 V
